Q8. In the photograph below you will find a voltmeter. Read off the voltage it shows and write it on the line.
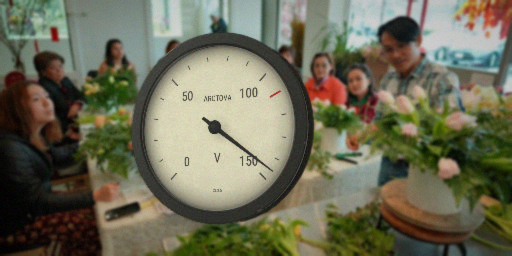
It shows 145 V
